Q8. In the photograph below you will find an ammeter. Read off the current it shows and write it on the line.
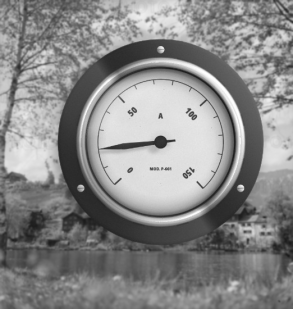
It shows 20 A
